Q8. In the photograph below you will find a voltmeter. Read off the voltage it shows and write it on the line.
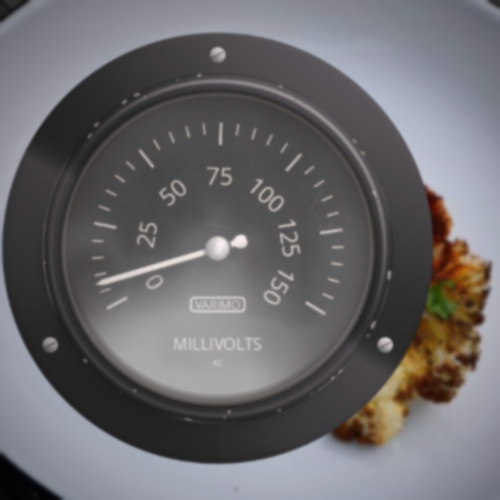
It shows 7.5 mV
